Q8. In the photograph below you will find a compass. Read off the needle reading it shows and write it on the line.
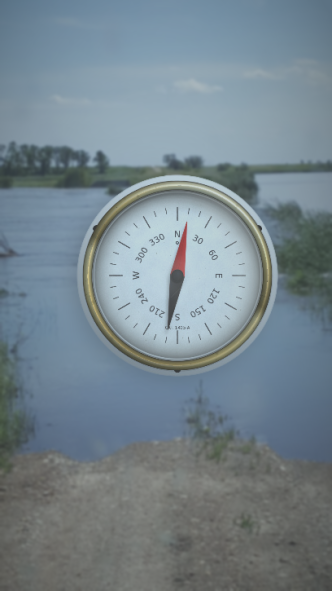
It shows 10 °
